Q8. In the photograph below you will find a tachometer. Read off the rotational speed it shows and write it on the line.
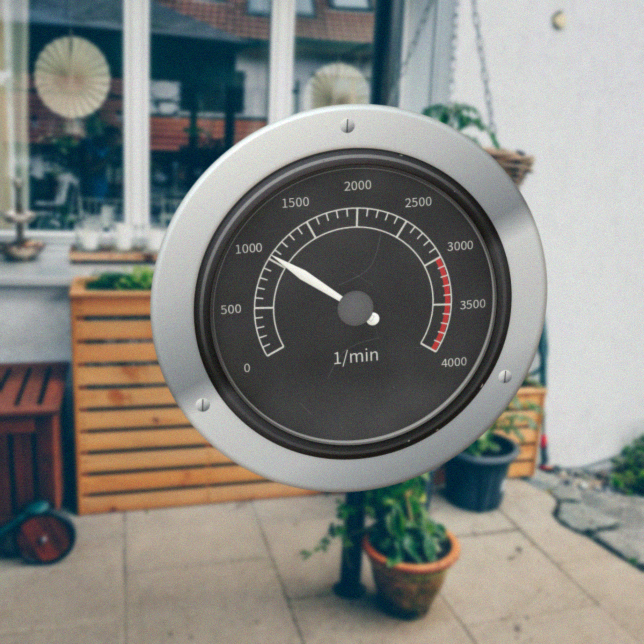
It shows 1050 rpm
